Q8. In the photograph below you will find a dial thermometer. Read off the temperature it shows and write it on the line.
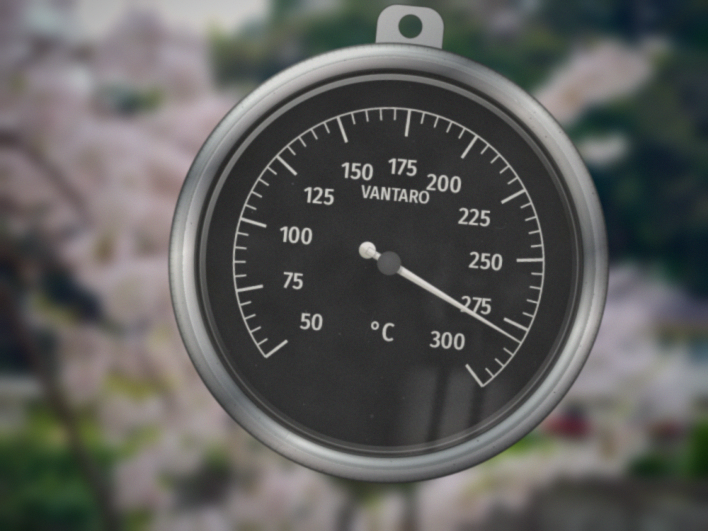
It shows 280 °C
